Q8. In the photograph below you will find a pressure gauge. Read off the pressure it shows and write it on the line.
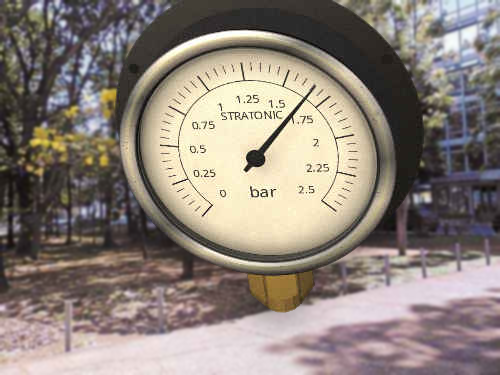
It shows 1.65 bar
